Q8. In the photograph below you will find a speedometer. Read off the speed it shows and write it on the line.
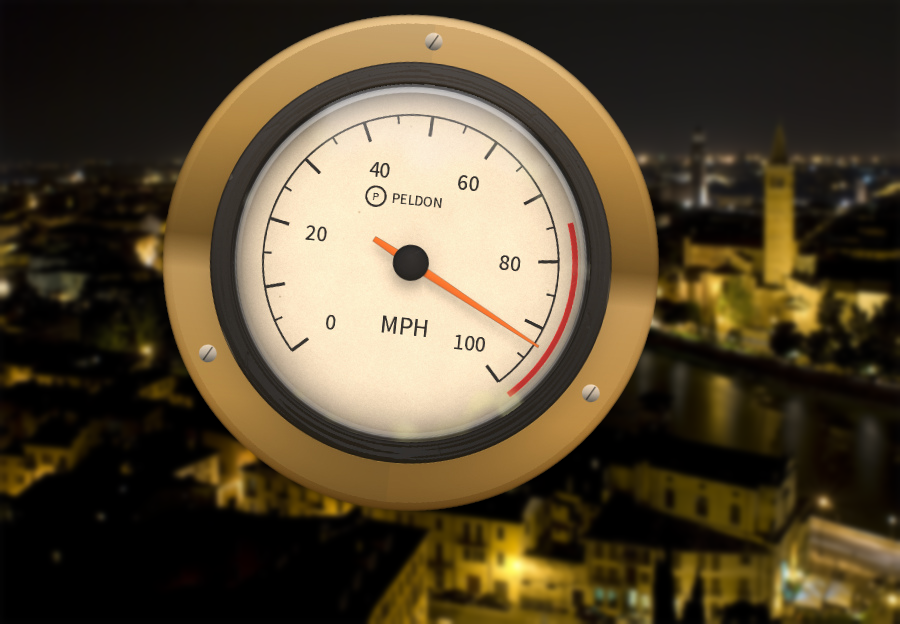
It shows 92.5 mph
